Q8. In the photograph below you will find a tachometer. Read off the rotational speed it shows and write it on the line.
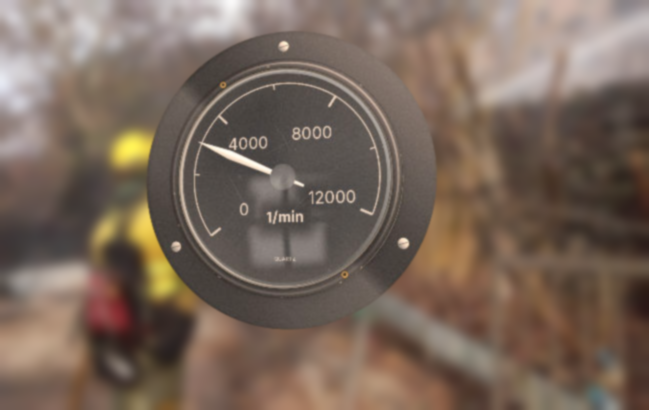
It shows 3000 rpm
